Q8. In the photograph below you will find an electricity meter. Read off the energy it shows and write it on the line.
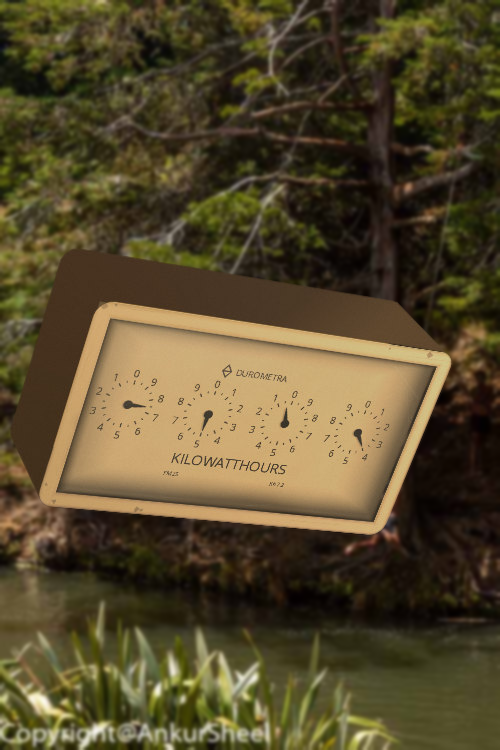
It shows 7504 kWh
